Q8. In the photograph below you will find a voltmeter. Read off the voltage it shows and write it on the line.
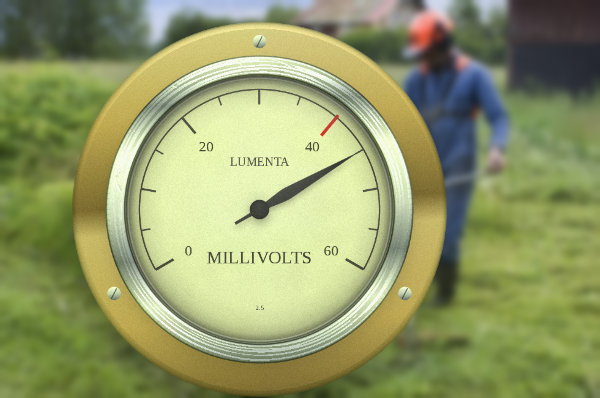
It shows 45 mV
